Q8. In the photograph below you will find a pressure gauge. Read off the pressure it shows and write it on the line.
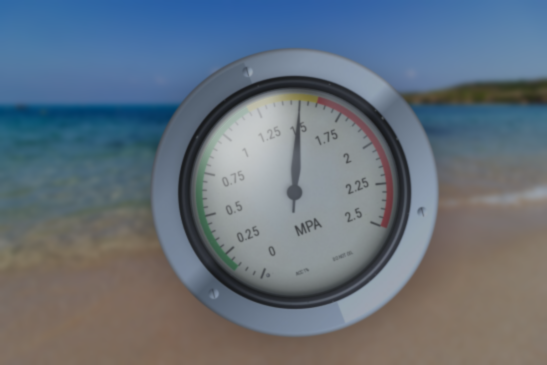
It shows 1.5 MPa
